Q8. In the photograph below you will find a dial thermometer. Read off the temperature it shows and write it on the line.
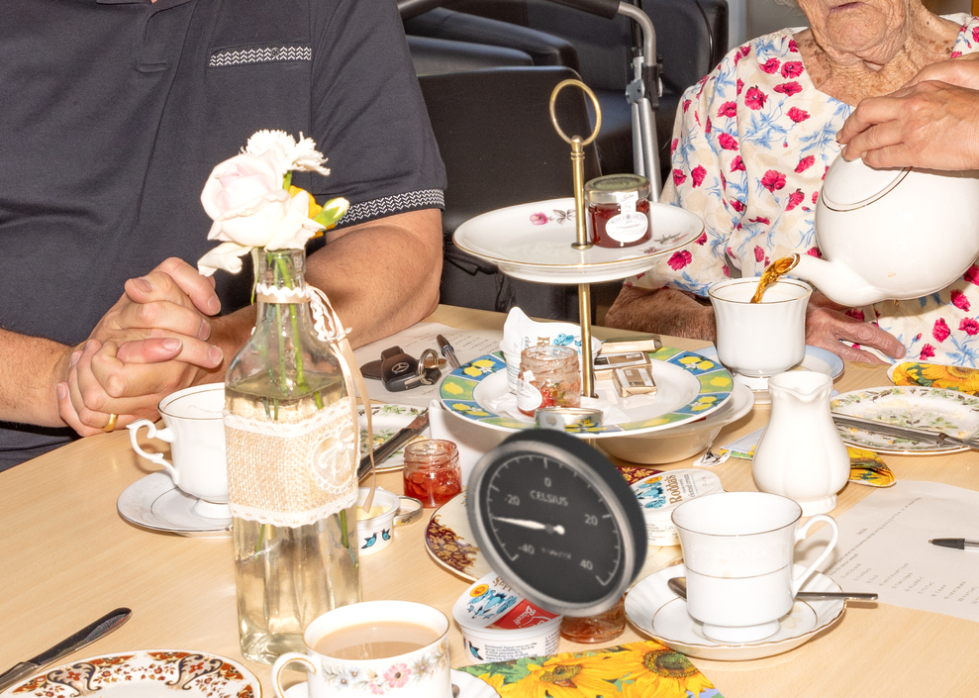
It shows -28 °C
